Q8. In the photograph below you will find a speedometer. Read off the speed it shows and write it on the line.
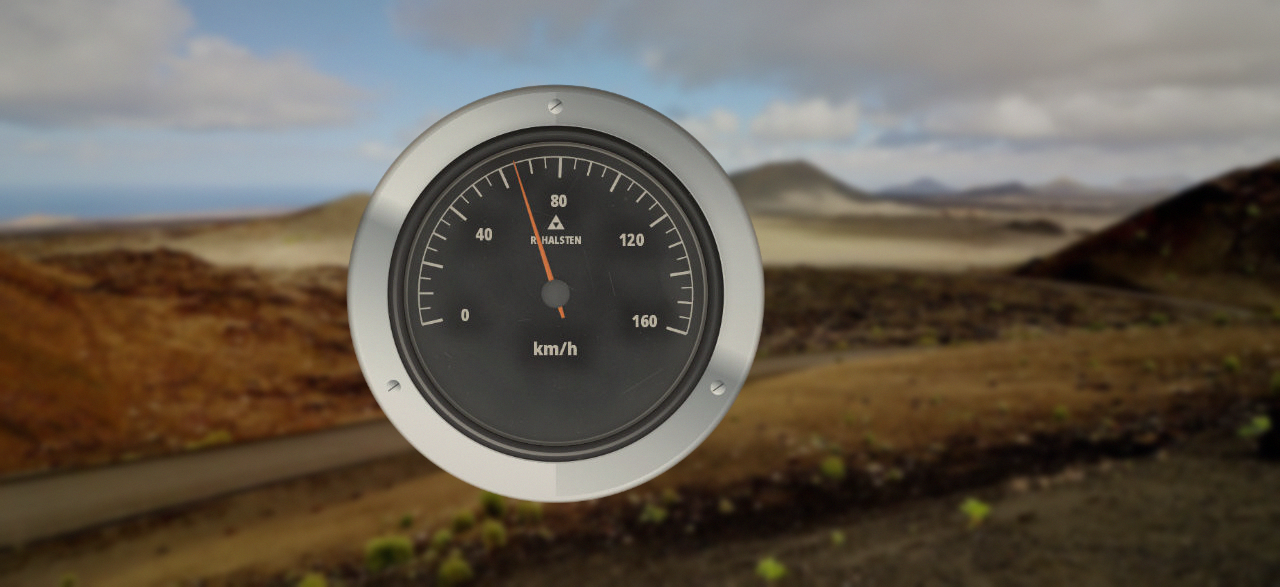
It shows 65 km/h
